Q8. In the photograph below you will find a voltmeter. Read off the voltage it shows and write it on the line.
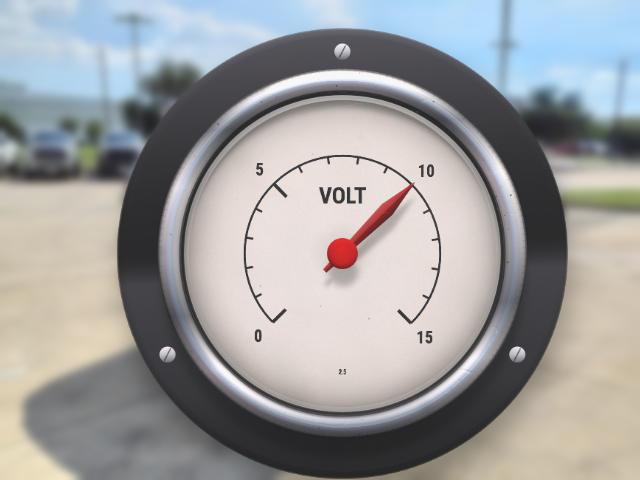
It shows 10 V
